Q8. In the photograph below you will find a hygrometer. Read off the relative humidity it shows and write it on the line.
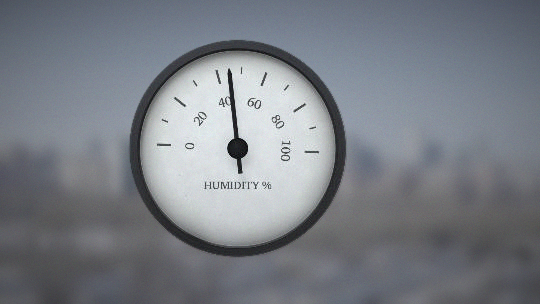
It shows 45 %
